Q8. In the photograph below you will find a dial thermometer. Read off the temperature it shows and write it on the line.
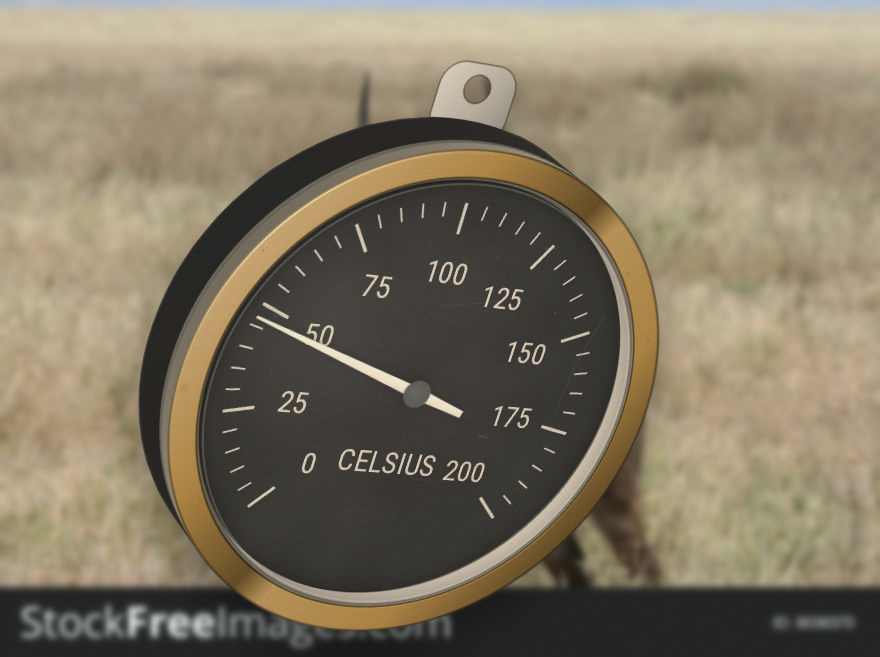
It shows 47.5 °C
